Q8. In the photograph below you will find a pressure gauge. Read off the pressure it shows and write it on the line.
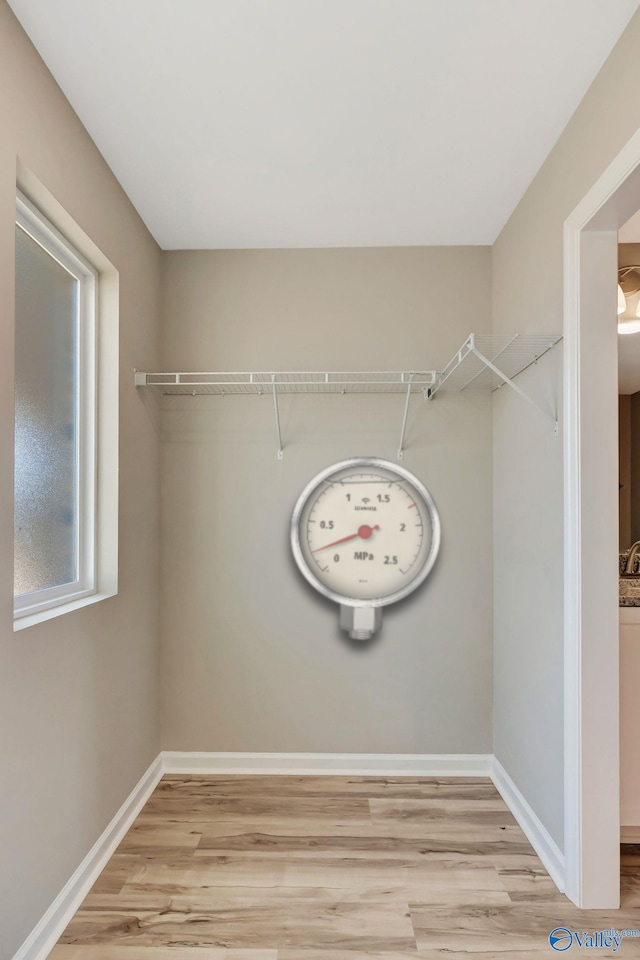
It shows 0.2 MPa
